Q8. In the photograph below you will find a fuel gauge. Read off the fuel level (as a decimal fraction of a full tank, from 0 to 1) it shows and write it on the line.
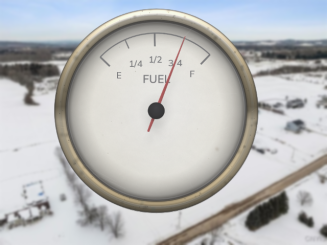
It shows 0.75
